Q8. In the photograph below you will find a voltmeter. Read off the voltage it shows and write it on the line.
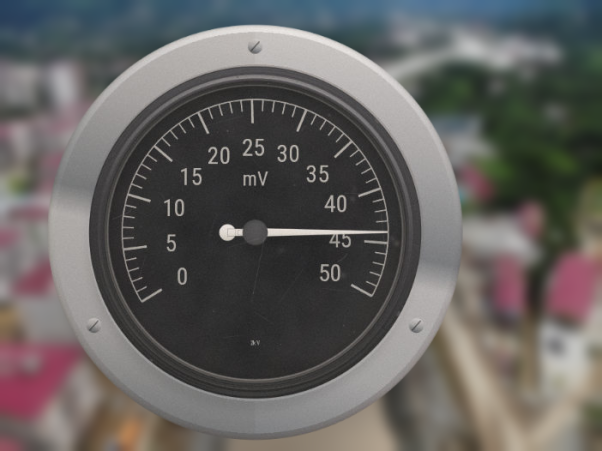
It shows 44 mV
